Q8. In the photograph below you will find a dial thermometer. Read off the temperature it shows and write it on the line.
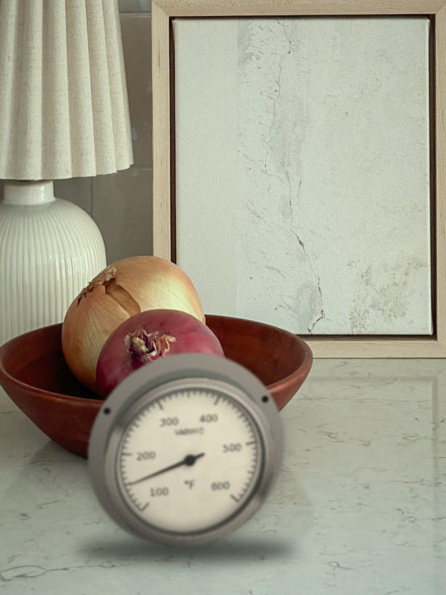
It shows 150 °F
